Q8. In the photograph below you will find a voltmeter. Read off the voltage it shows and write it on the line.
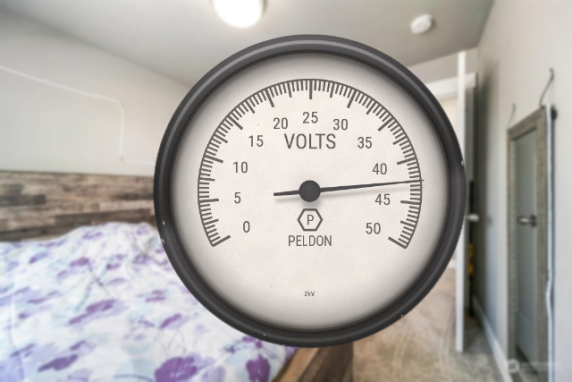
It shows 42.5 V
